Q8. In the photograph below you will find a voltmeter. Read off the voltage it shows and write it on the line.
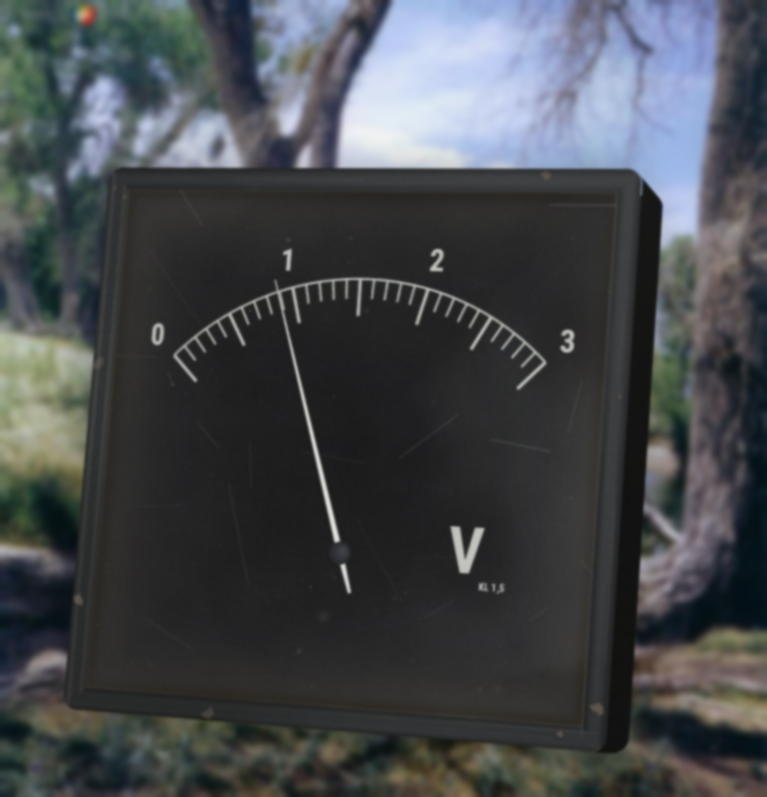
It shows 0.9 V
